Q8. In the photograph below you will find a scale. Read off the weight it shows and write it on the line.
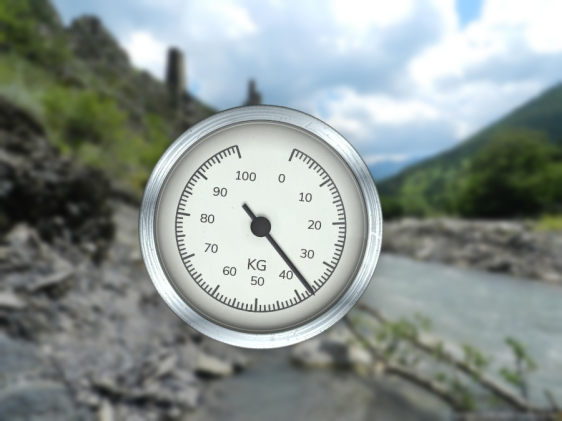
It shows 37 kg
